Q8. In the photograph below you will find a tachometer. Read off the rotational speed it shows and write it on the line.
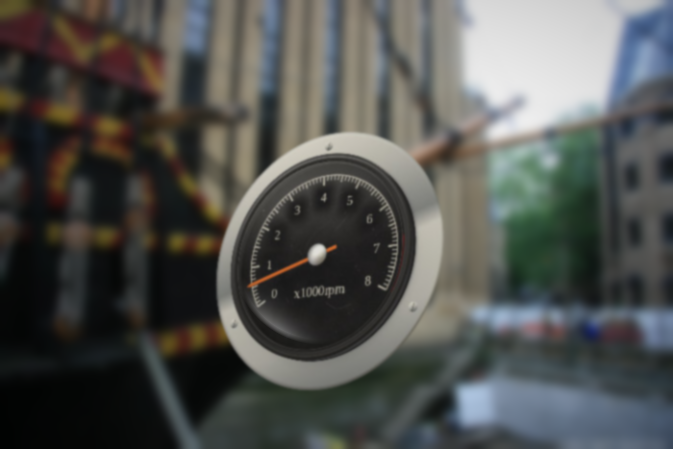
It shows 500 rpm
